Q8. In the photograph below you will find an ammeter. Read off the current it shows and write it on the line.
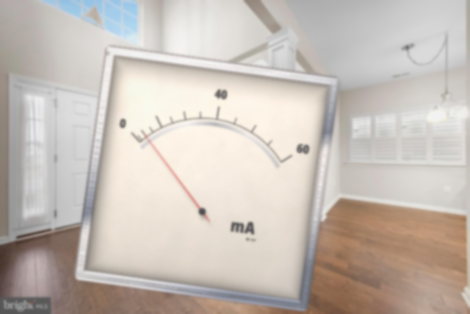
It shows 10 mA
